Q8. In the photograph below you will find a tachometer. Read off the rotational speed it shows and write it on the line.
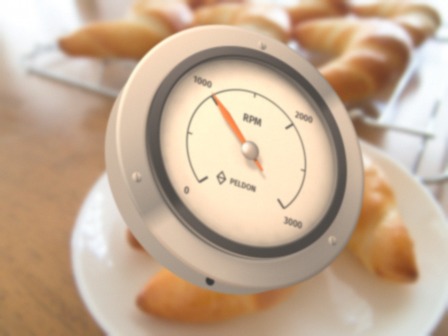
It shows 1000 rpm
